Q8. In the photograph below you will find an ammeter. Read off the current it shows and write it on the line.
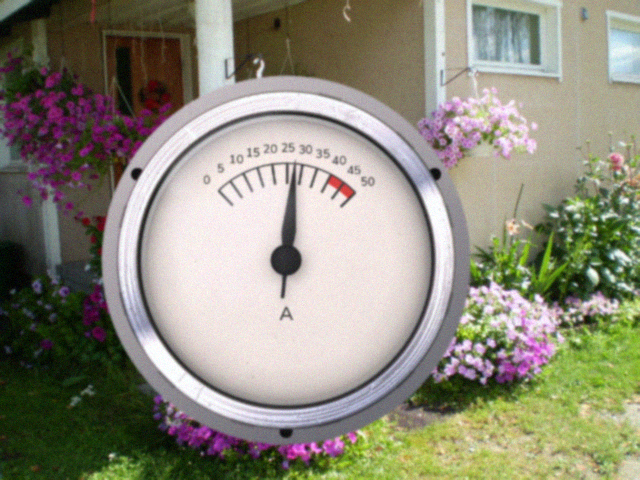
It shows 27.5 A
